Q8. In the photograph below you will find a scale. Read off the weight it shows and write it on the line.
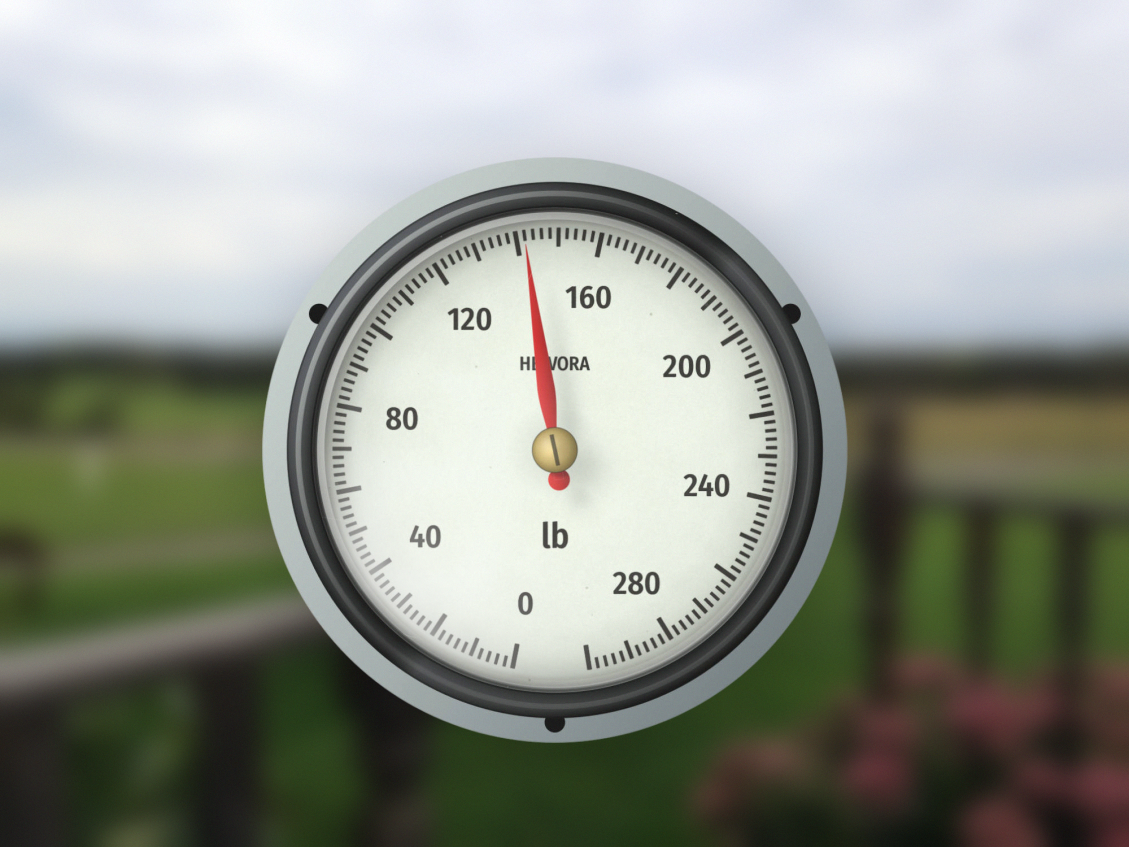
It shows 142 lb
